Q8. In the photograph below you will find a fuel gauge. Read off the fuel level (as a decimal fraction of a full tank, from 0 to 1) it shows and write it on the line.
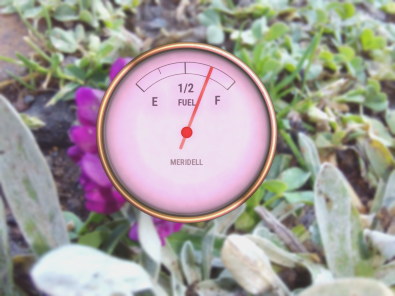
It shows 0.75
